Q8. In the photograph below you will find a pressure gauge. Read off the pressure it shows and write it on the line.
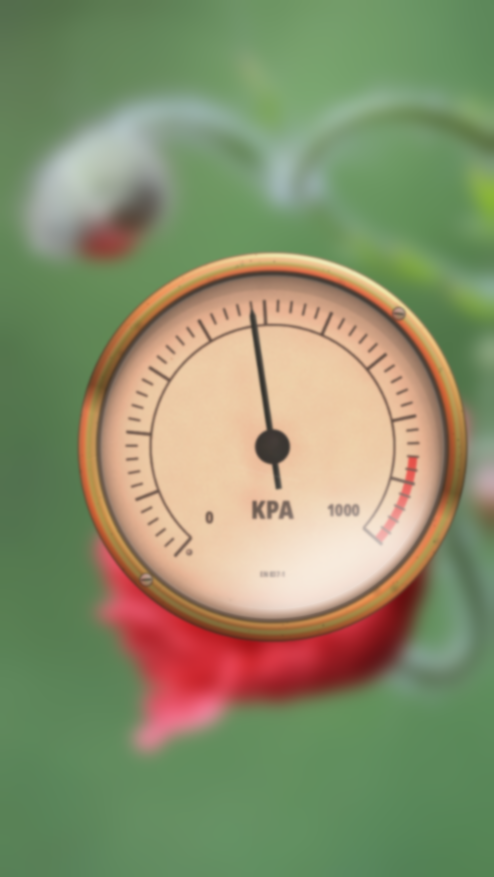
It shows 480 kPa
